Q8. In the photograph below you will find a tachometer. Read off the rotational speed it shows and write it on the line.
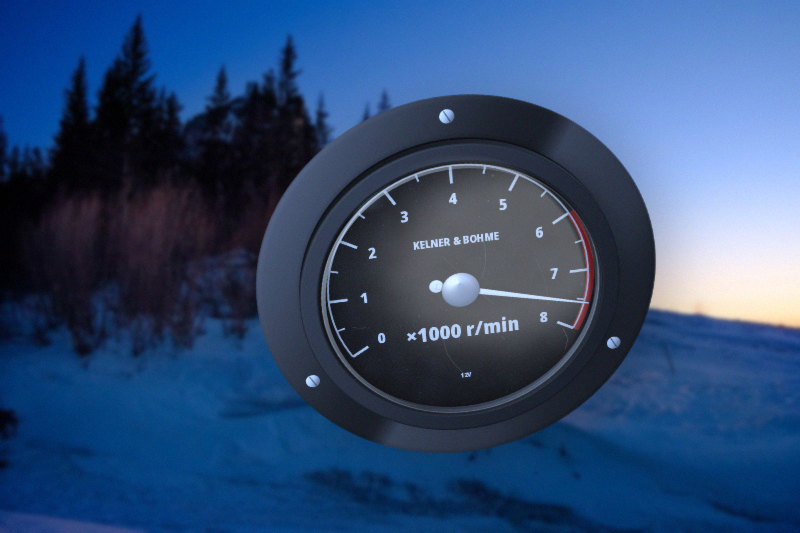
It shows 7500 rpm
